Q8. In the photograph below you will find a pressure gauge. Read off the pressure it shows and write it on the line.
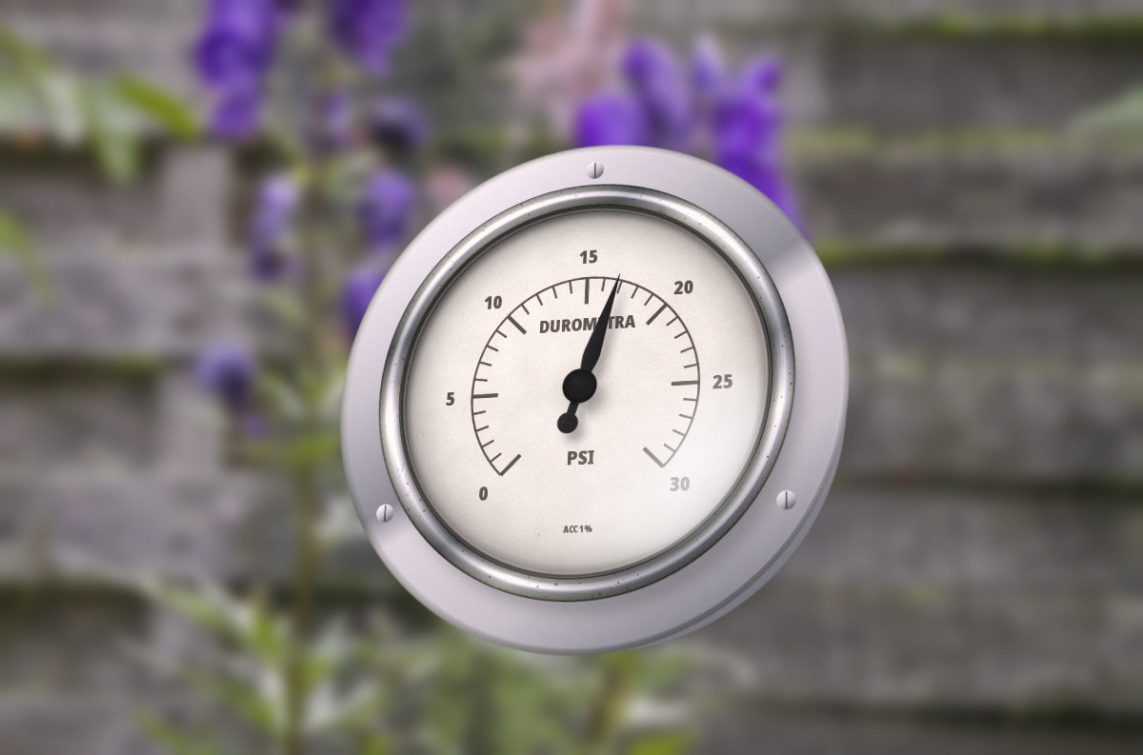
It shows 17 psi
